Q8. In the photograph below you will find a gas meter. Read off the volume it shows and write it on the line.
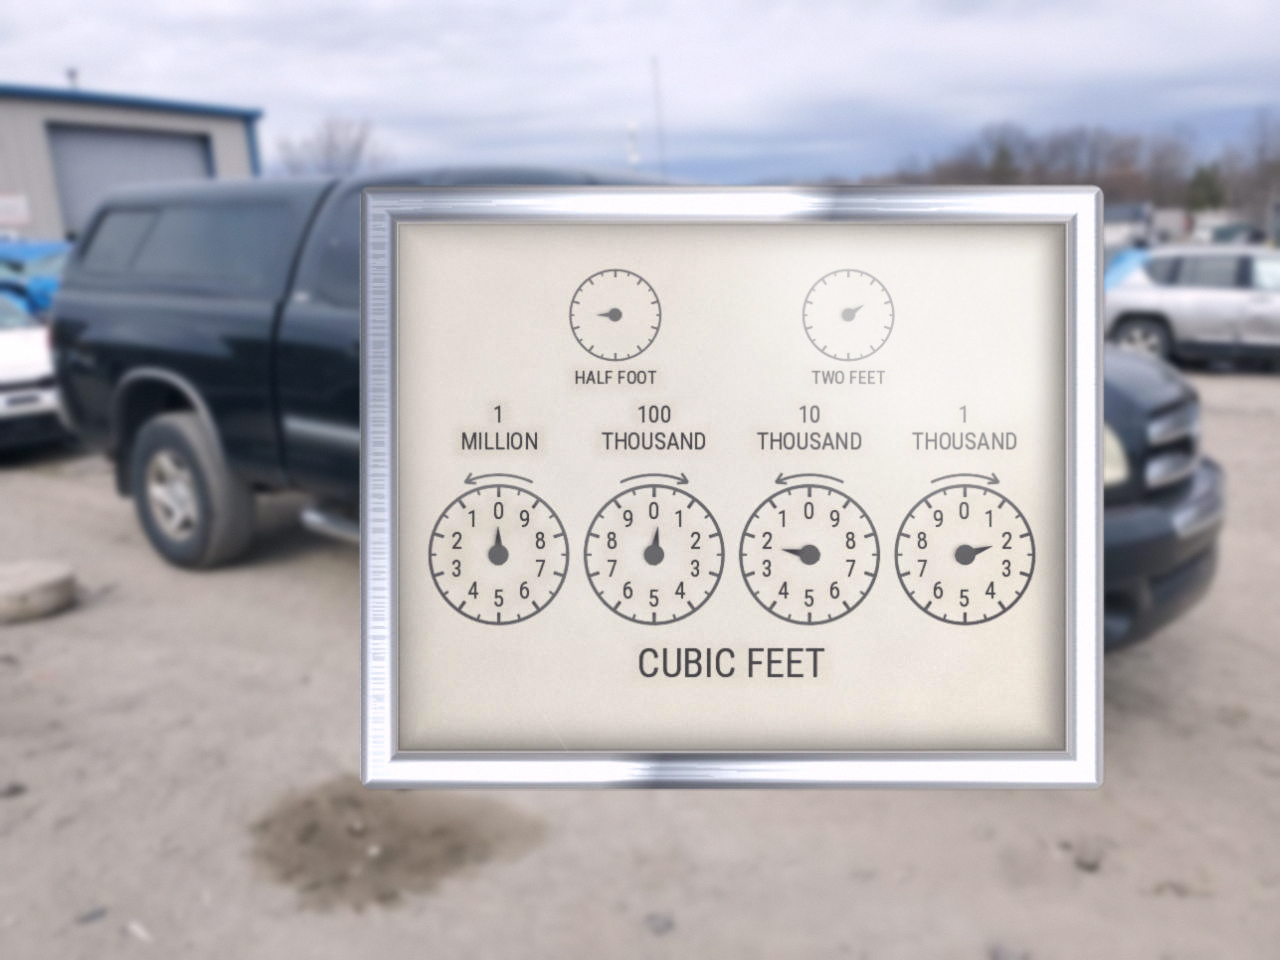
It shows 2200 ft³
